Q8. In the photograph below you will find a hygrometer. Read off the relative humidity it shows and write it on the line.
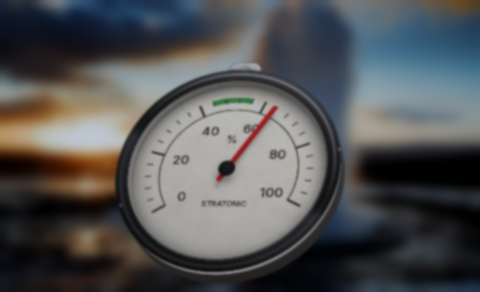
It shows 64 %
